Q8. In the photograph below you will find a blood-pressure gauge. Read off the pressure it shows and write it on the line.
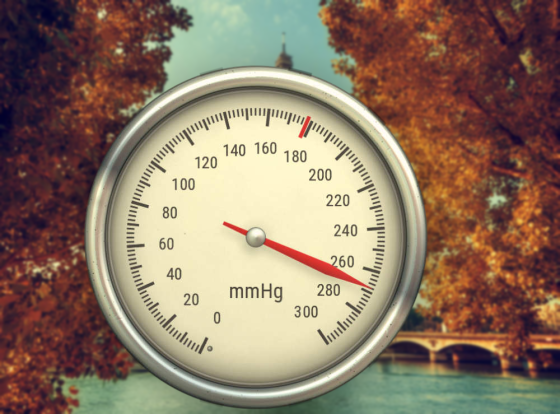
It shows 268 mmHg
